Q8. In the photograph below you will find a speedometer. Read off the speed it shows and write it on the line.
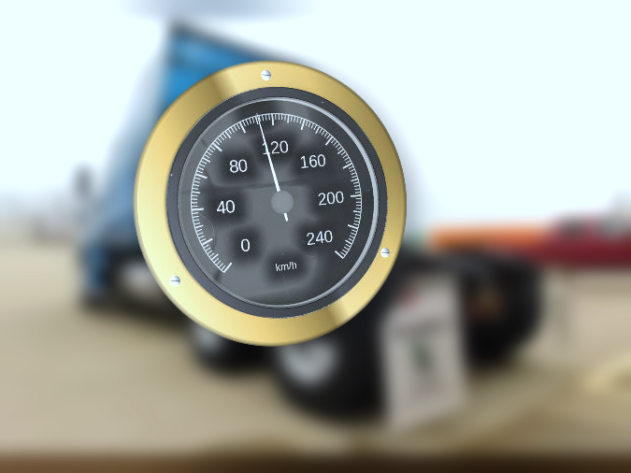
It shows 110 km/h
